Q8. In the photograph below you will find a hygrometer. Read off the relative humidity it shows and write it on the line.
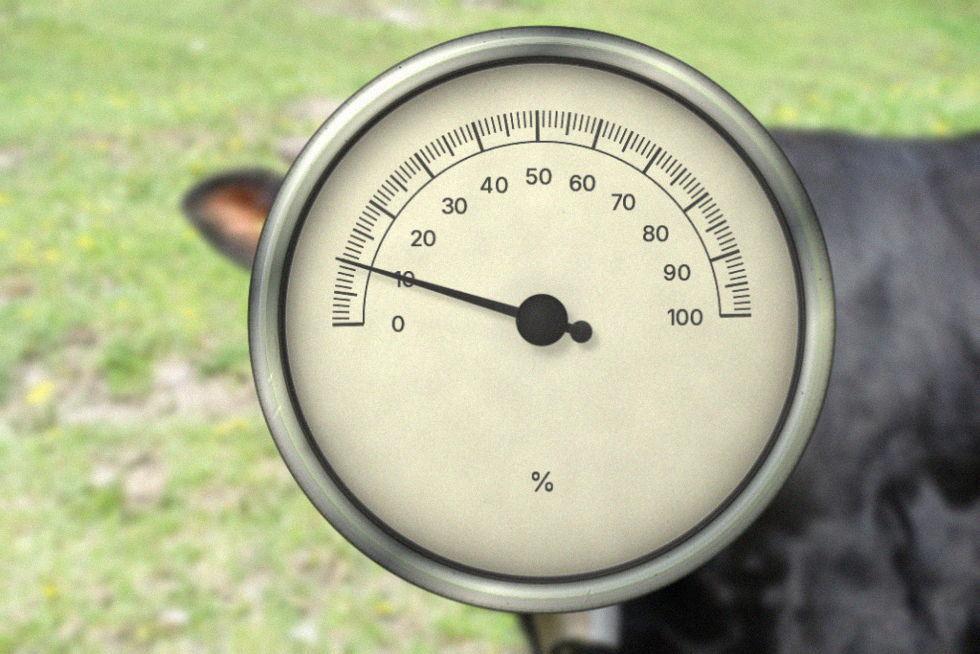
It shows 10 %
